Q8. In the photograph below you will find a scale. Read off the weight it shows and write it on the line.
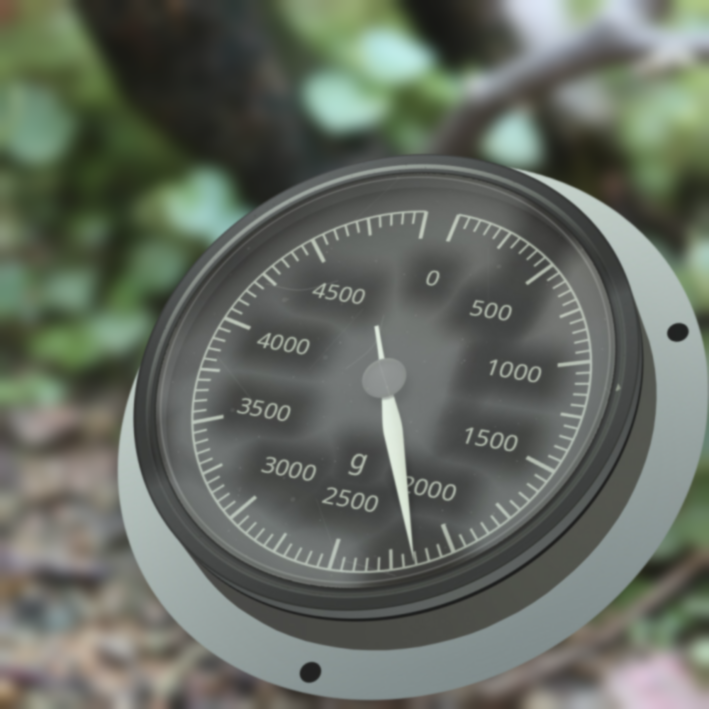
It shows 2150 g
